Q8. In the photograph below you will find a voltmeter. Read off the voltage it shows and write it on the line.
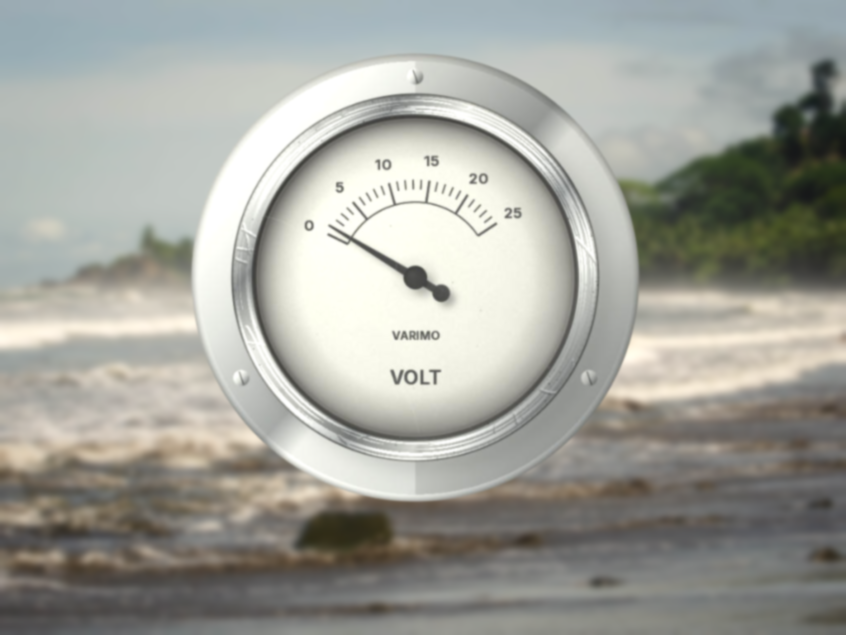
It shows 1 V
